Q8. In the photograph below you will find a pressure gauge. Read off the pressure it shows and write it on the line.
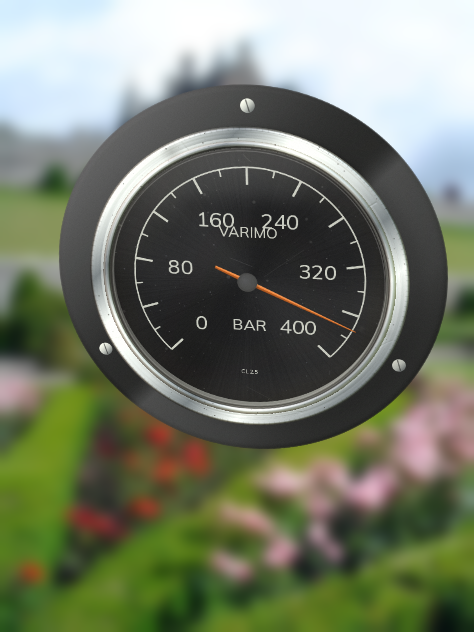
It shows 370 bar
